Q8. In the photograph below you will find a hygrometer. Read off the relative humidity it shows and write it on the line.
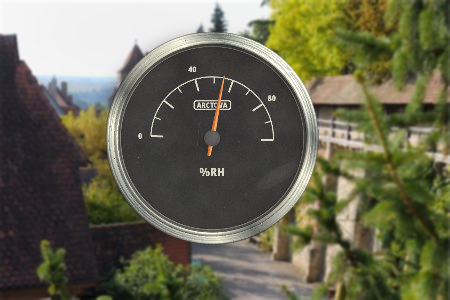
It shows 55 %
